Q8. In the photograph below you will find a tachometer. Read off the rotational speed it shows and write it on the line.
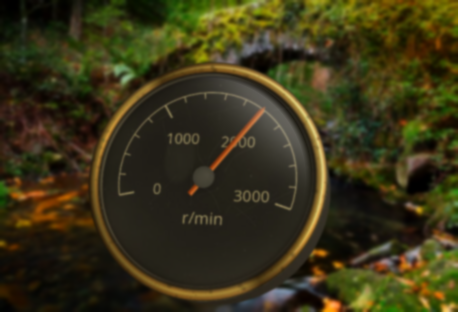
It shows 2000 rpm
